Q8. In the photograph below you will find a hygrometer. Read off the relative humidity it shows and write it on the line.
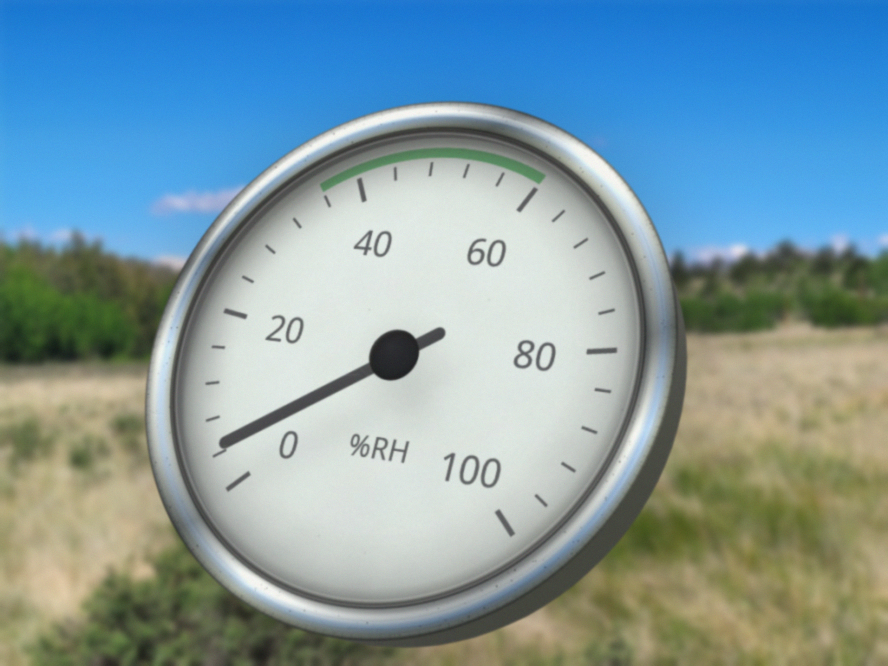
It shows 4 %
